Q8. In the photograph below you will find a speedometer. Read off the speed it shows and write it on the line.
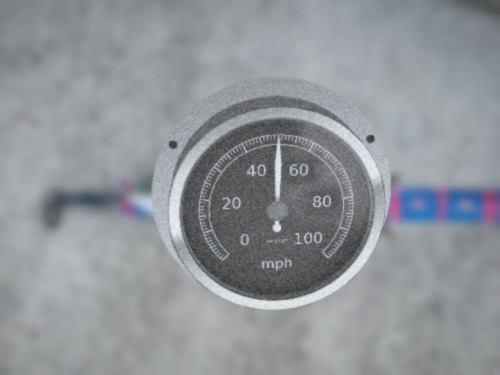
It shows 50 mph
